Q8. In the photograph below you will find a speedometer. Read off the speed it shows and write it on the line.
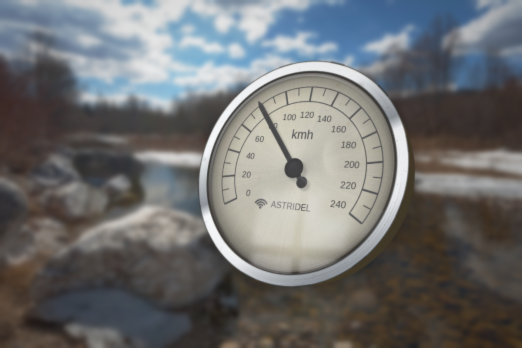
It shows 80 km/h
